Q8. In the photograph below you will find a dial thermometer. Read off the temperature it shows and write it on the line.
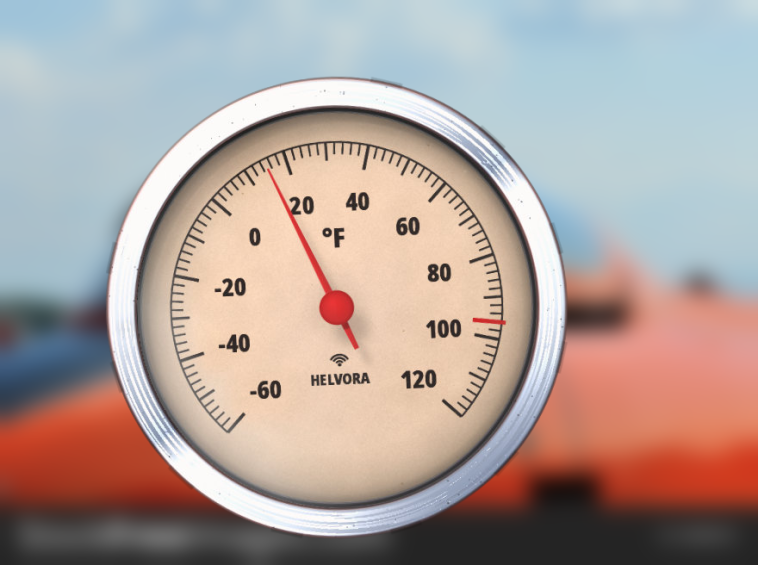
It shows 15 °F
